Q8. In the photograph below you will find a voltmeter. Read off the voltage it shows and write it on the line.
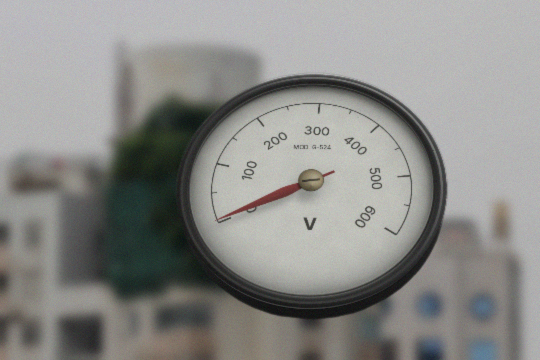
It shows 0 V
